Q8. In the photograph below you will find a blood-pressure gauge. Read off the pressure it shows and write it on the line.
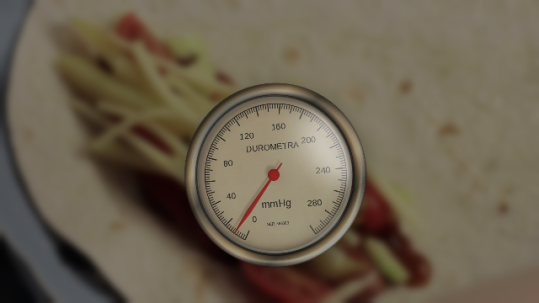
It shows 10 mmHg
